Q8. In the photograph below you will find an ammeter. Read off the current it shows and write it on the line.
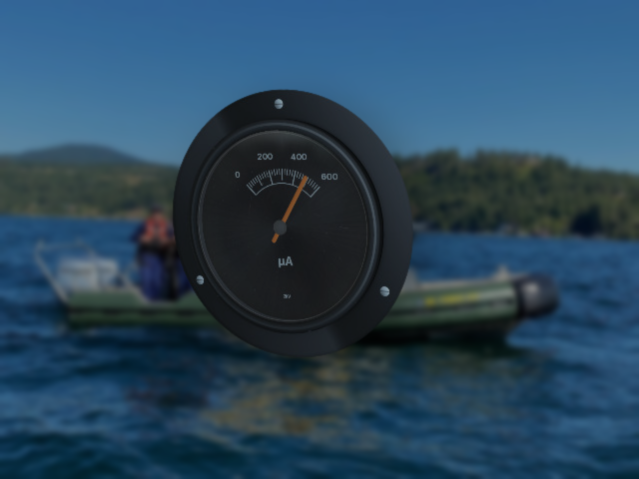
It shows 500 µA
